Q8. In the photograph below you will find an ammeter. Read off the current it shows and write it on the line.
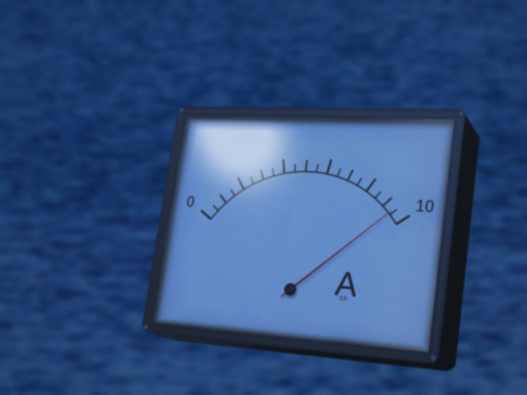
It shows 9.5 A
